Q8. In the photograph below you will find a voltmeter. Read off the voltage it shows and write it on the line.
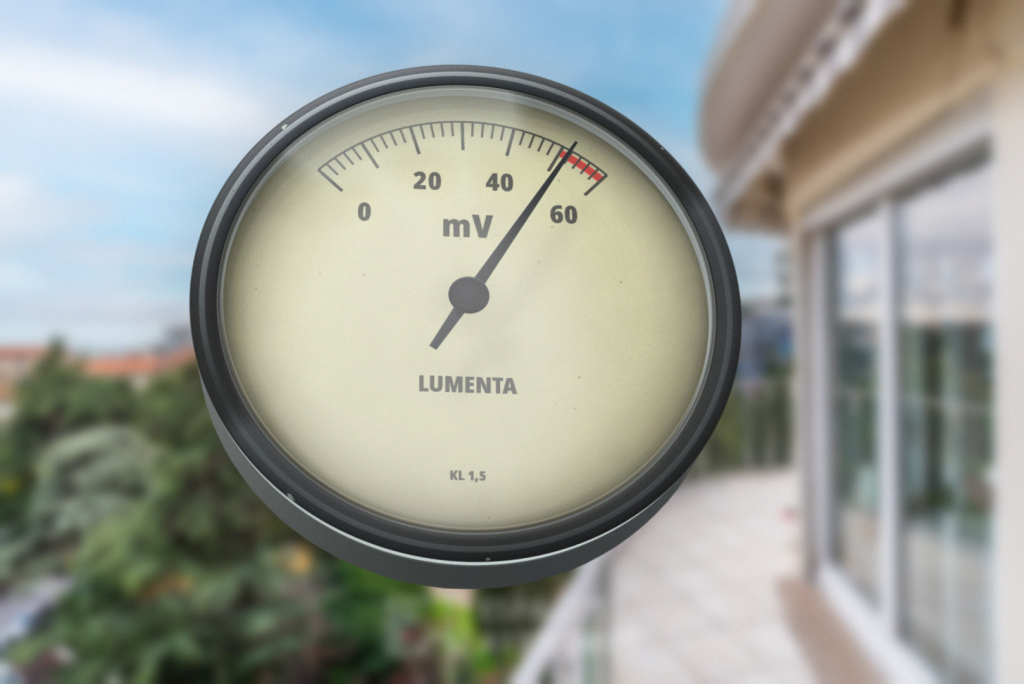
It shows 52 mV
